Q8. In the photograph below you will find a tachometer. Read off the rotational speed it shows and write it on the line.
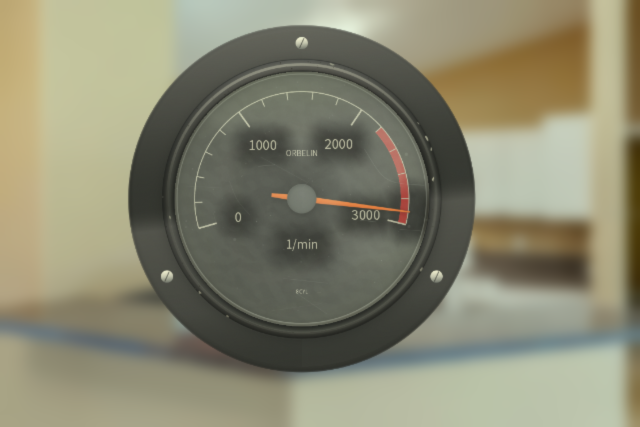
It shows 2900 rpm
